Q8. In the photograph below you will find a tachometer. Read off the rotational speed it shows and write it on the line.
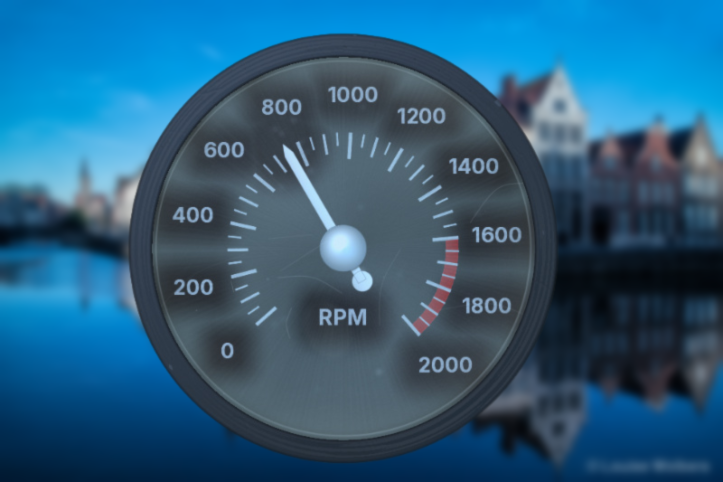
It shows 750 rpm
